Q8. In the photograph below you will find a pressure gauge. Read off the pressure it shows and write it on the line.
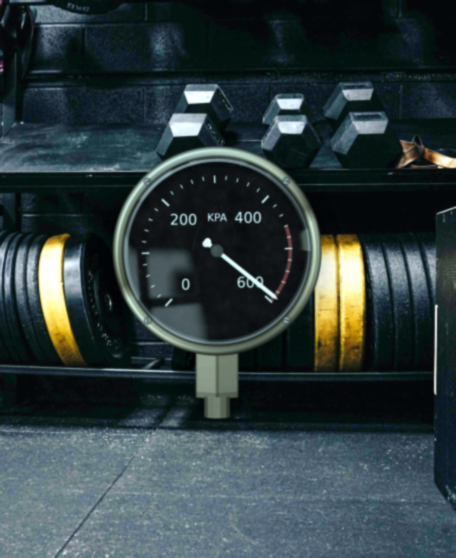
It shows 590 kPa
